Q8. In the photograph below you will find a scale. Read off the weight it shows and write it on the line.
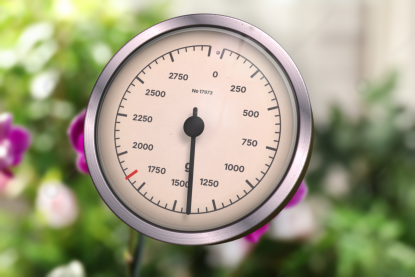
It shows 1400 g
